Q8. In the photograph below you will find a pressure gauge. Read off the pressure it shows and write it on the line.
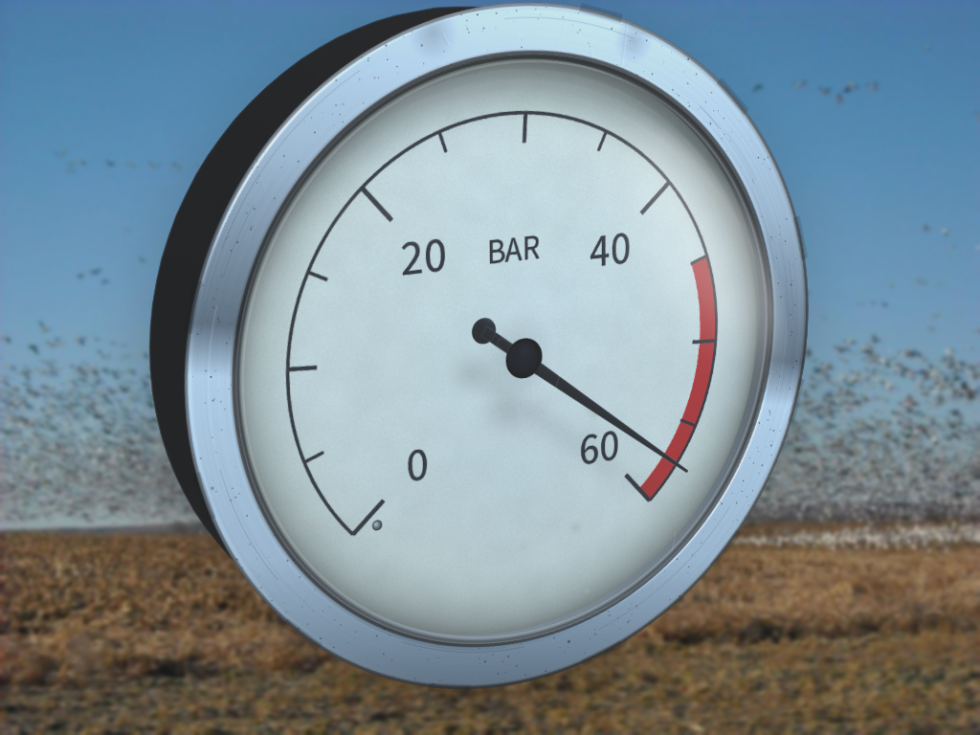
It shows 57.5 bar
